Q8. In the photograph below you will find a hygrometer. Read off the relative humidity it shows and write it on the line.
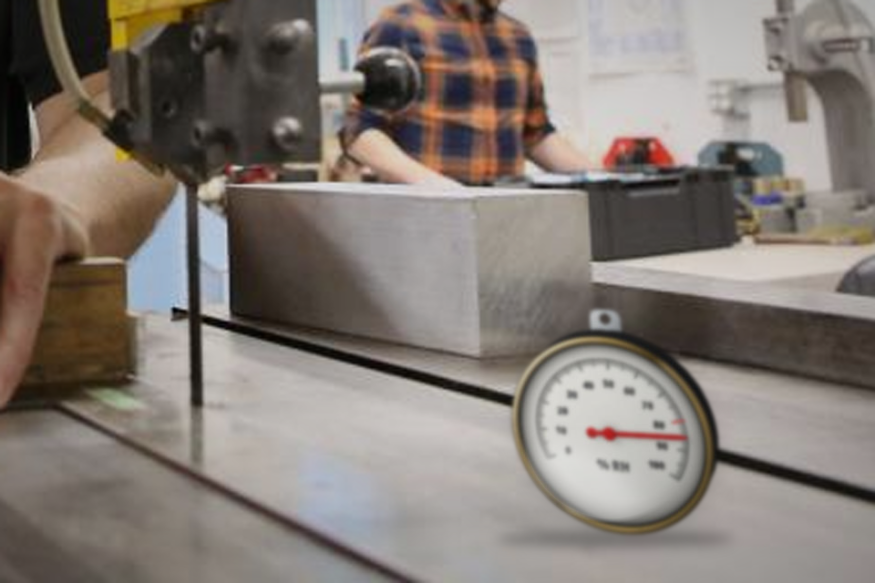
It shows 85 %
